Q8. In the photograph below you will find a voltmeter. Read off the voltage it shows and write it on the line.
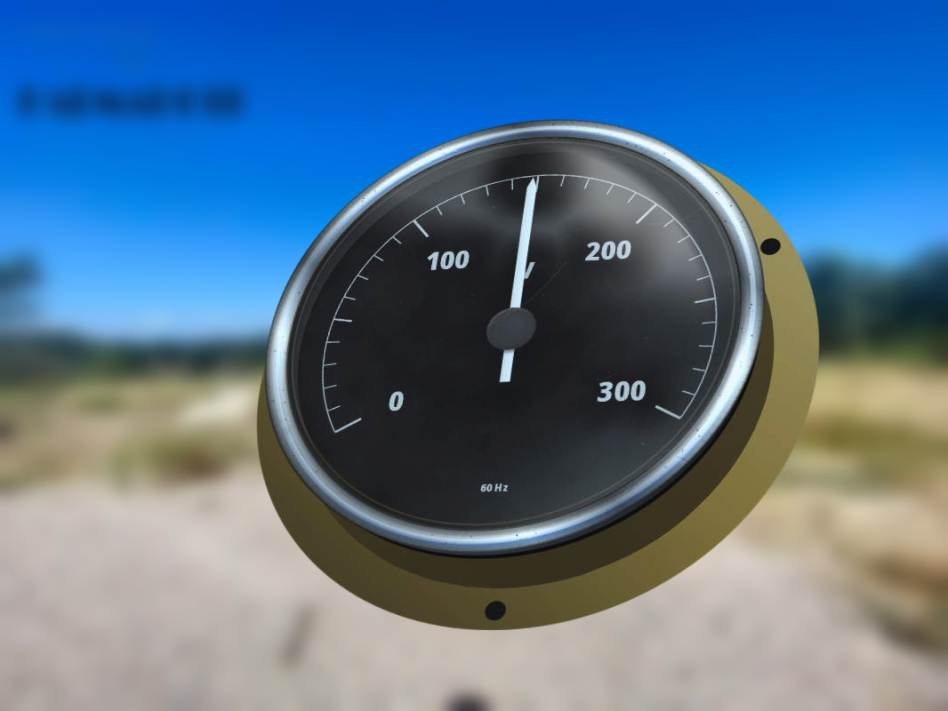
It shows 150 V
